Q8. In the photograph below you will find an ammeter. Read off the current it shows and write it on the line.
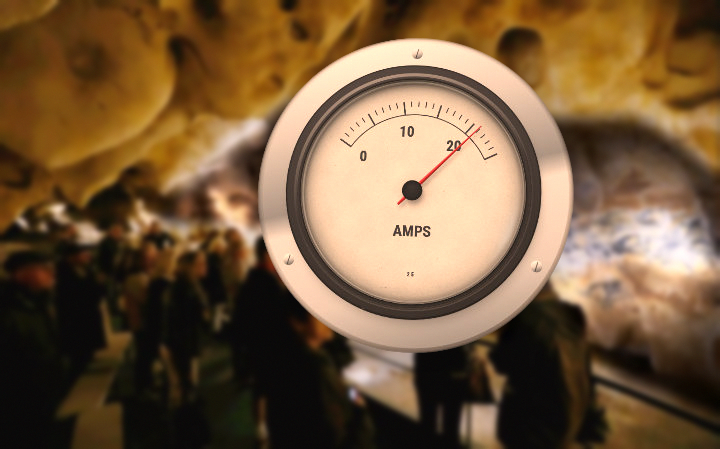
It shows 21 A
